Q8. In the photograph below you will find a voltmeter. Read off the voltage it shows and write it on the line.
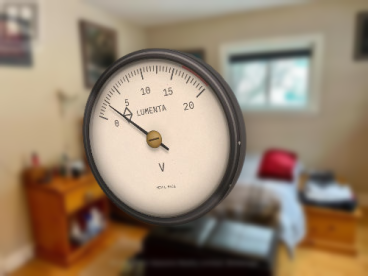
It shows 2.5 V
